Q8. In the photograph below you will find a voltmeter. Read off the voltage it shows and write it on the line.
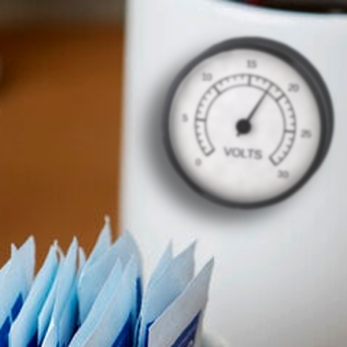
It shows 18 V
